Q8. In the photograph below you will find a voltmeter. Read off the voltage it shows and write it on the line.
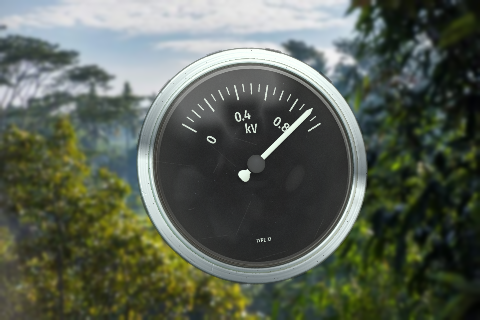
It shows 0.9 kV
